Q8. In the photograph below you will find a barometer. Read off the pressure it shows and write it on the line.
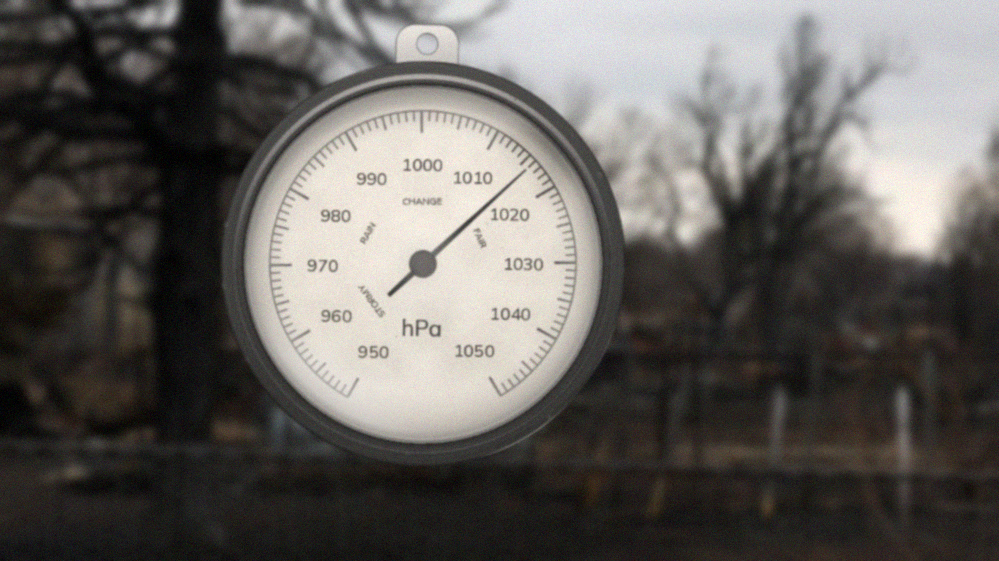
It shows 1016 hPa
